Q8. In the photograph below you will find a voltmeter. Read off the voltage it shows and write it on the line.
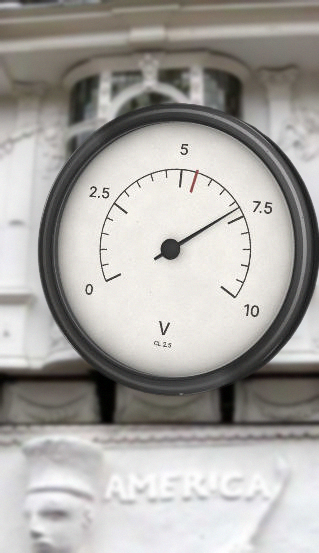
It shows 7.25 V
